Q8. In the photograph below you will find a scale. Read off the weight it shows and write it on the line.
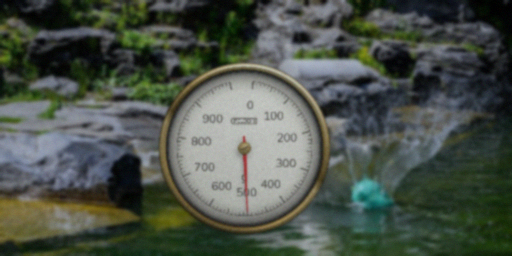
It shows 500 g
